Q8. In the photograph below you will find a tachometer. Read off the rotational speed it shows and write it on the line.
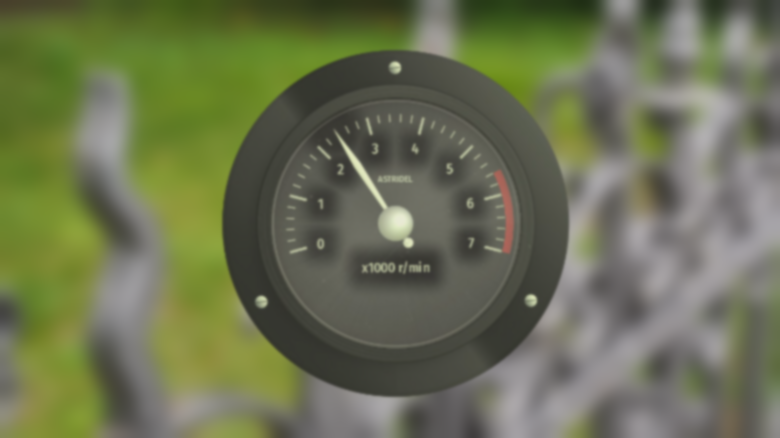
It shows 2400 rpm
